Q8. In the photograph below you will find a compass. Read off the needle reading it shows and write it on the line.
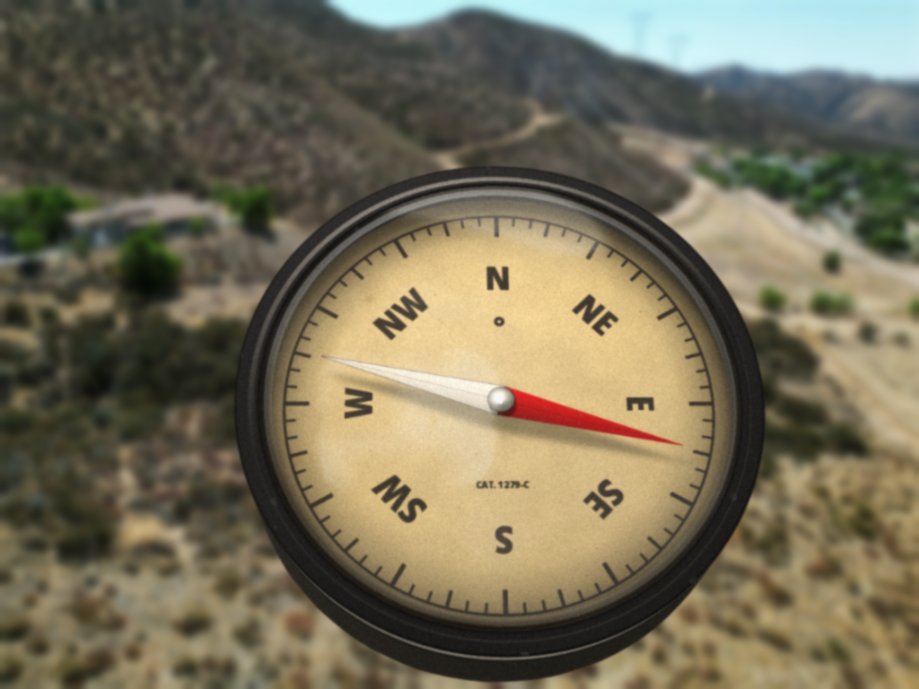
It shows 105 °
